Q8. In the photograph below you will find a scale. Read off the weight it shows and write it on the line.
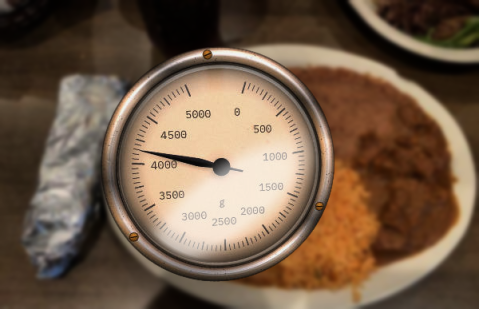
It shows 4150 g
